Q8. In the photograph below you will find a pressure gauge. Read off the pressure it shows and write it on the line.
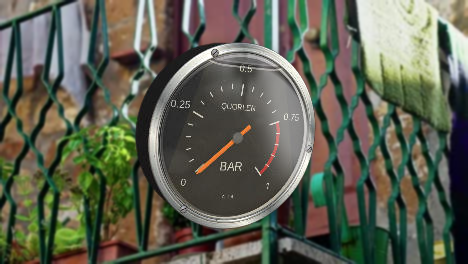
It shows 0 bar
